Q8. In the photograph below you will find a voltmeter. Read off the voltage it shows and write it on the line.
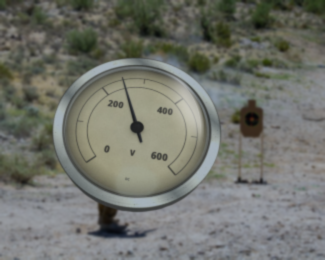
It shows 250 V
